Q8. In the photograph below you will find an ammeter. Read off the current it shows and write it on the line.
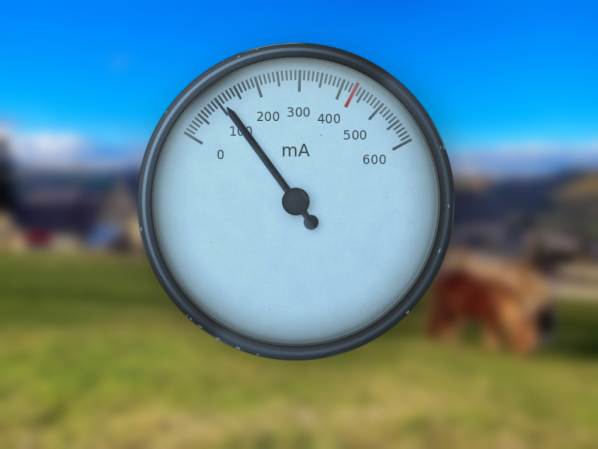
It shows 110 mA
